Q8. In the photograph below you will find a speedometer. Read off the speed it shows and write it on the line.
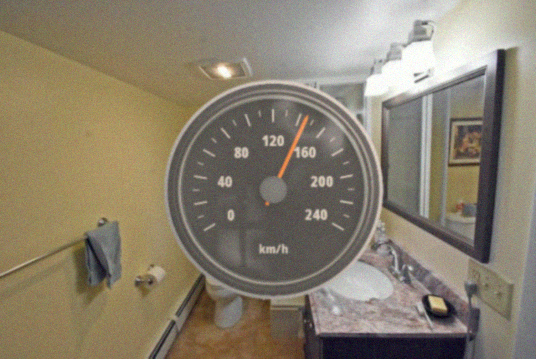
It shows 145 km/h
